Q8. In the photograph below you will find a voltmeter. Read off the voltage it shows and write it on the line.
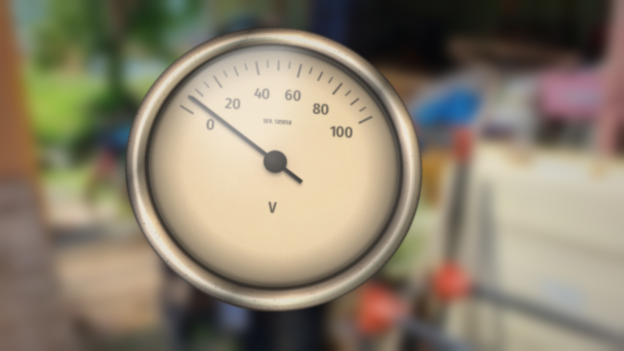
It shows 5 V
